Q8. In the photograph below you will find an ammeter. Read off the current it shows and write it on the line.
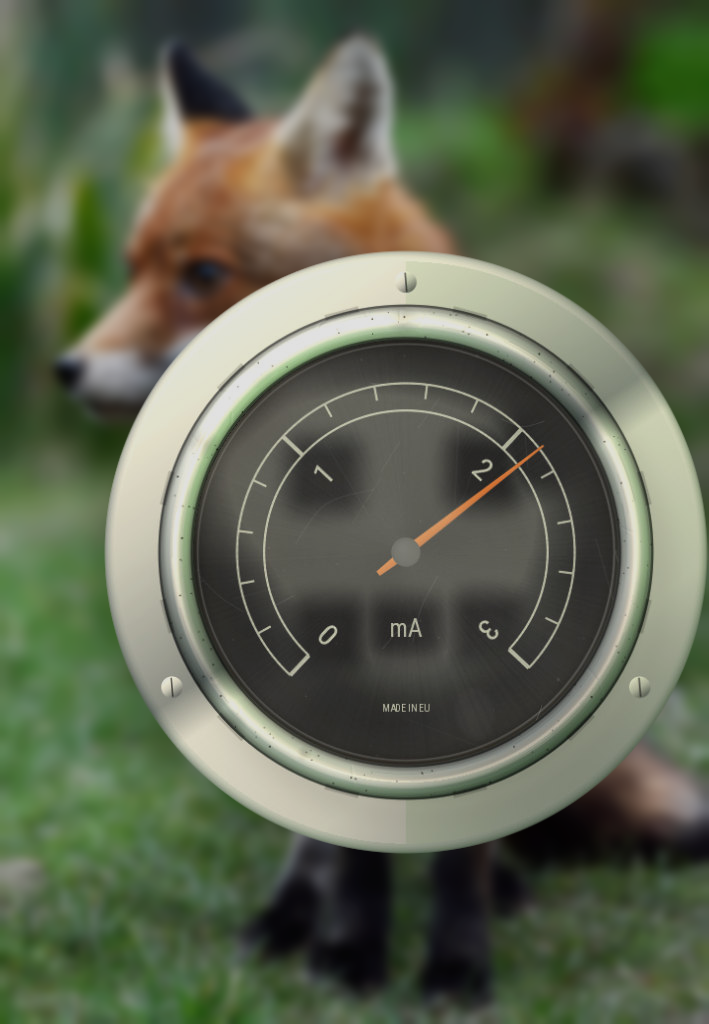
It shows 2.1 mA
